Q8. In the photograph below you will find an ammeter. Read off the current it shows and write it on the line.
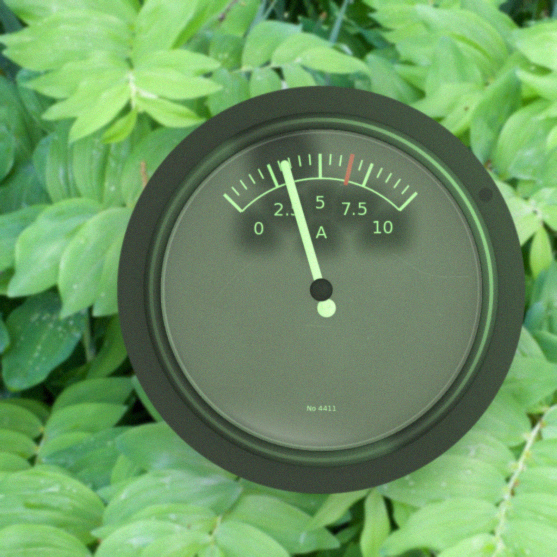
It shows 3.25 A
